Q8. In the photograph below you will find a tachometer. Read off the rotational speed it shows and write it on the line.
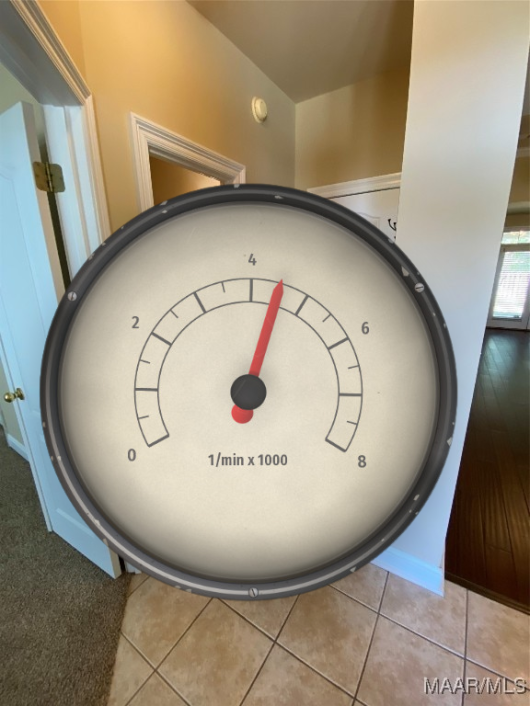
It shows 4500 rpm
